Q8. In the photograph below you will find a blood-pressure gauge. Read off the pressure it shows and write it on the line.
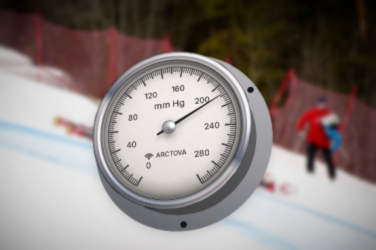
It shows 210 mmHg
